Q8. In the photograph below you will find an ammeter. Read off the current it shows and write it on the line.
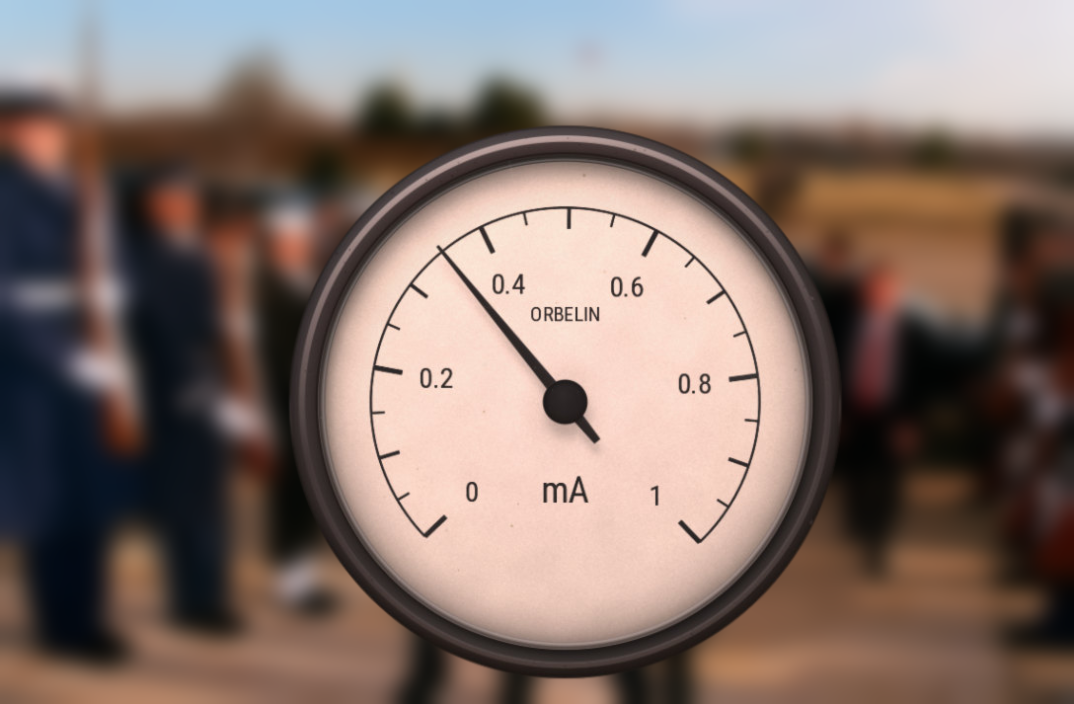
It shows 0.35 mA
